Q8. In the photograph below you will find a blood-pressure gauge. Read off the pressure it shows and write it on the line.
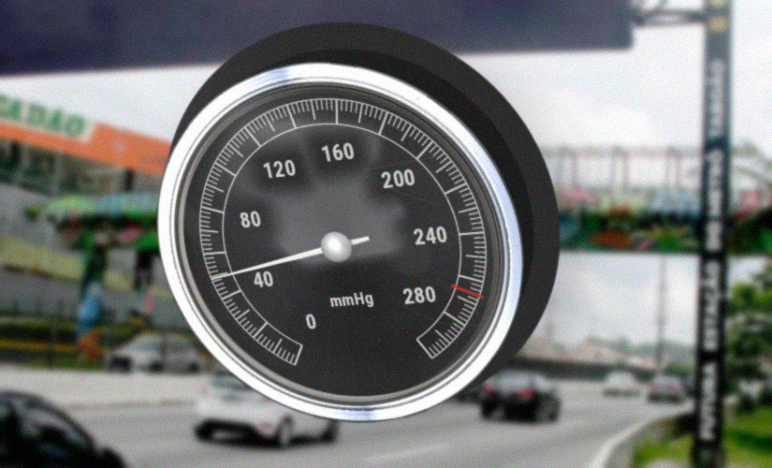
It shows 50 mmHg
